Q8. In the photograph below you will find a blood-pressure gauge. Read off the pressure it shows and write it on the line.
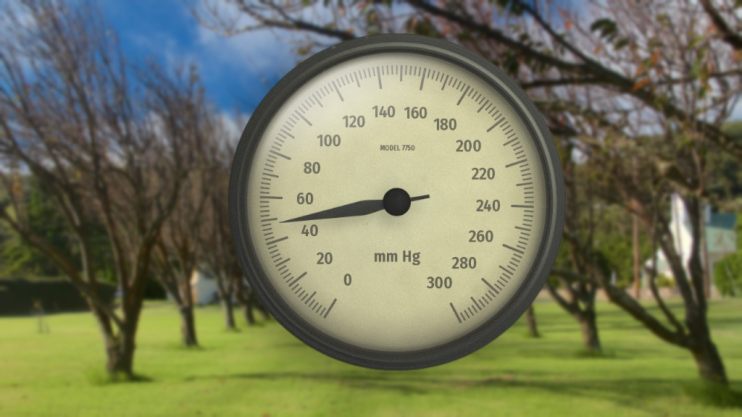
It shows 48 mmHg
